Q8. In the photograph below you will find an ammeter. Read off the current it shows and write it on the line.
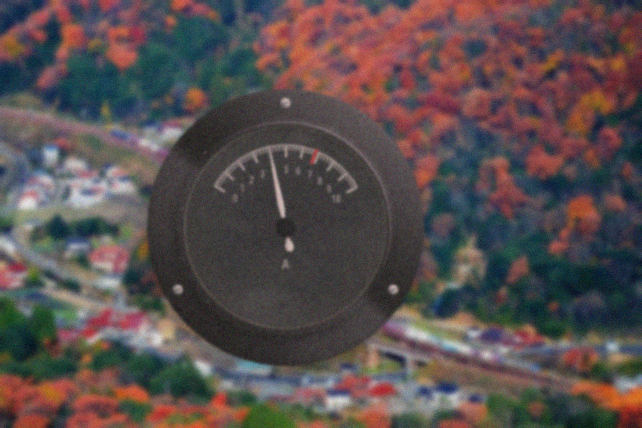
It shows 4 A
